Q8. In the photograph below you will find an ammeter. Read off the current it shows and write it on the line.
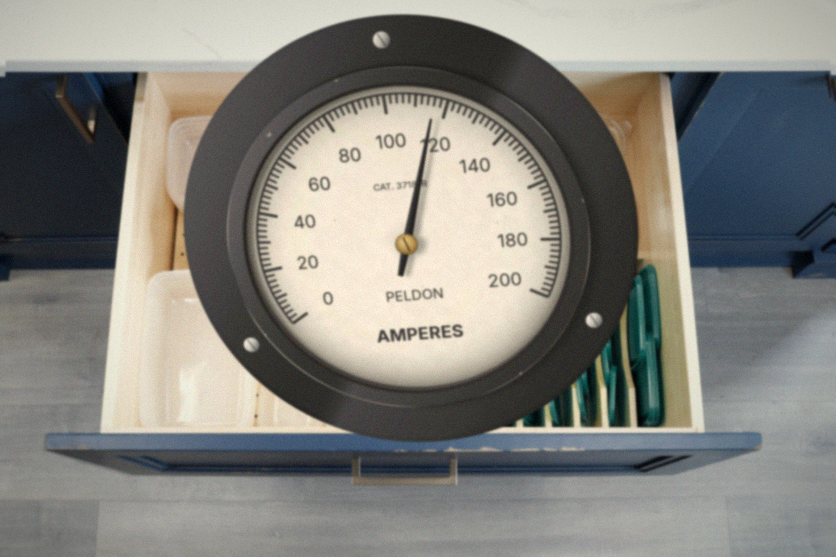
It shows 116 A
